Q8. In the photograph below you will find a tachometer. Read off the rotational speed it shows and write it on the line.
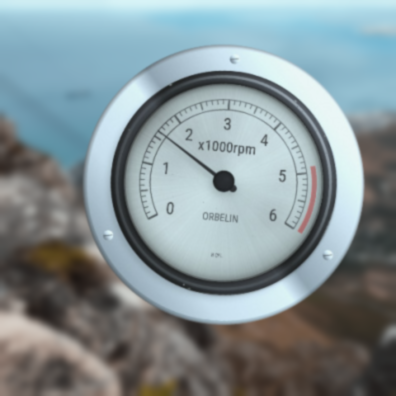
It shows 1600 rpm
